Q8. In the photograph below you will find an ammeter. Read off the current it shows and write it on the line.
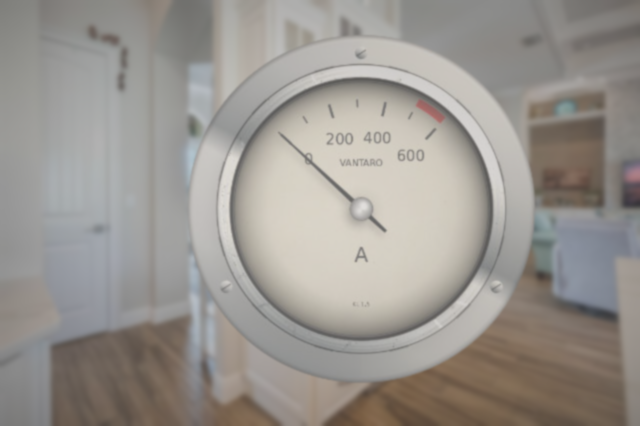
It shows 0 A
